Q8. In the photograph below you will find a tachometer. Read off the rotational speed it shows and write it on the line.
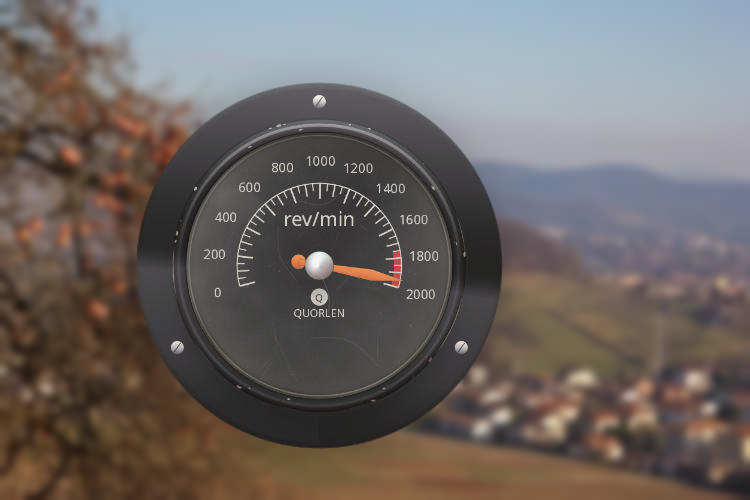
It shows 1950 rpm
